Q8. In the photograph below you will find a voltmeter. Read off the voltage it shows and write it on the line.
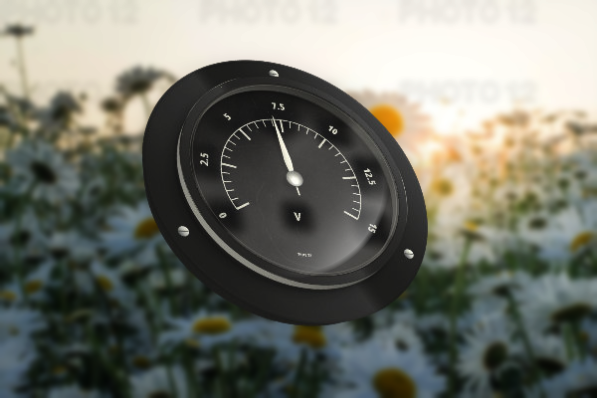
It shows 7 V
